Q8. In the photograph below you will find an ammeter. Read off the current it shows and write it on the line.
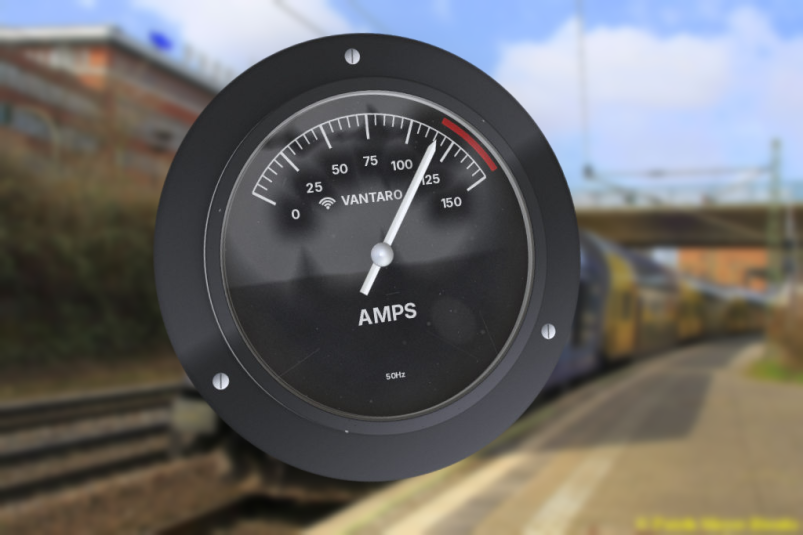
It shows 115 A
